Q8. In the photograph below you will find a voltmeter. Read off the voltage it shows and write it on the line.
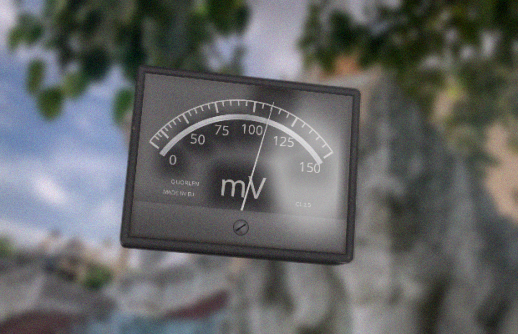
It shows 110 mV
